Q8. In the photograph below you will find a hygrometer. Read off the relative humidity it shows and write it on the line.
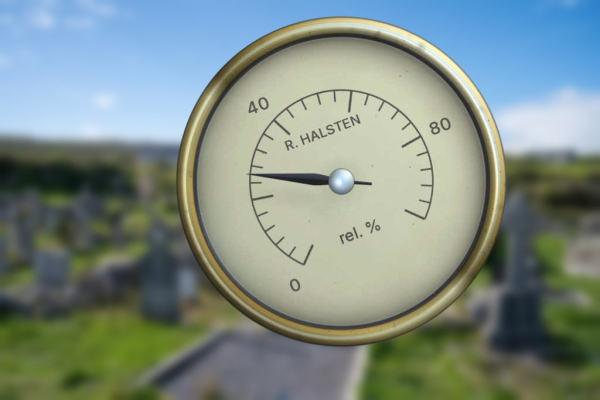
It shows 26 %
